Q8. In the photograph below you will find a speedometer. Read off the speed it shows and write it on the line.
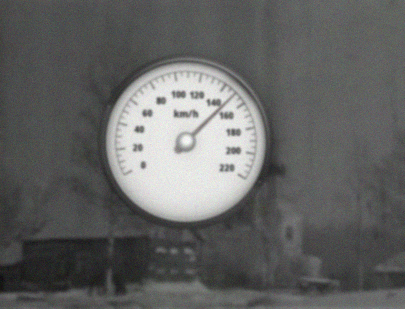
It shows 150 km/h
